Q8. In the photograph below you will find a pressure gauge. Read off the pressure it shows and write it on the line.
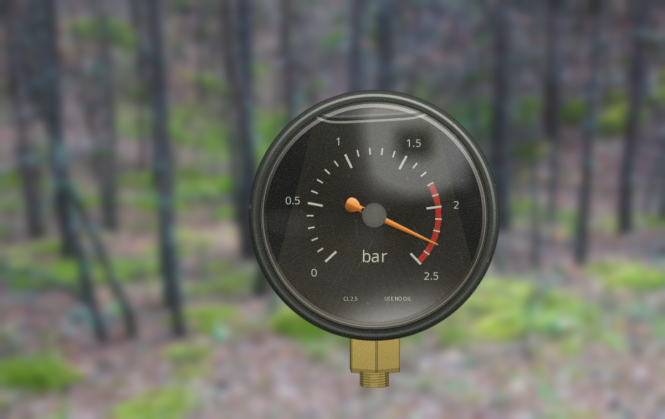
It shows 2.3 bar
